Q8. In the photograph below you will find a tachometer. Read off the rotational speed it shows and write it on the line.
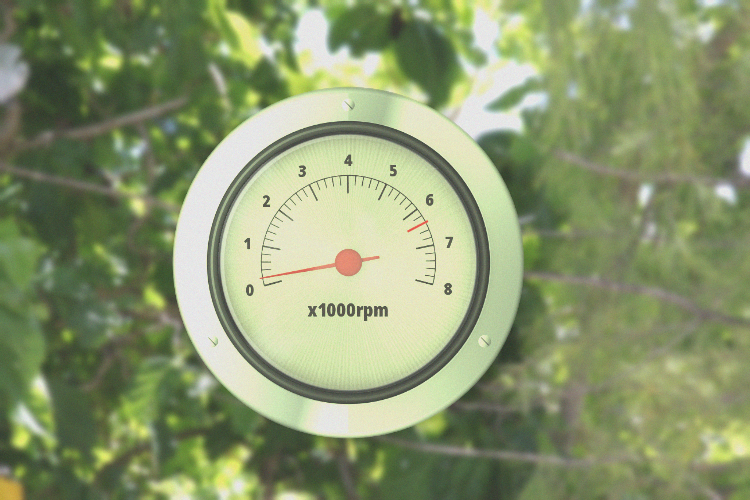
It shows 200 rpm
